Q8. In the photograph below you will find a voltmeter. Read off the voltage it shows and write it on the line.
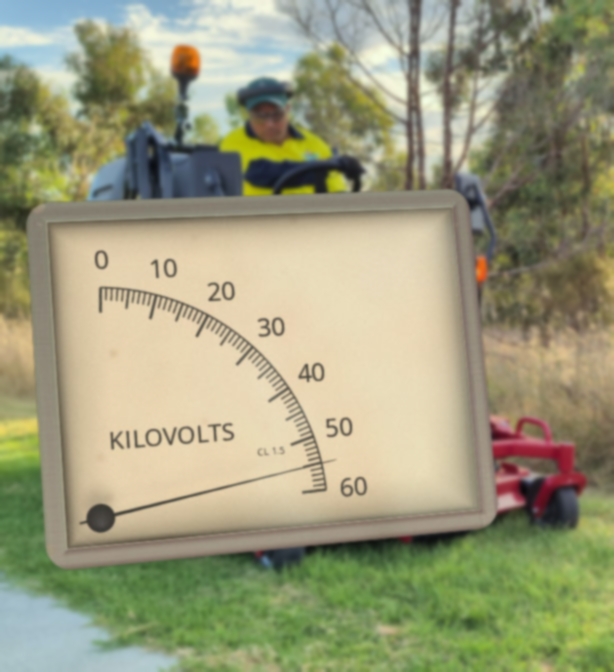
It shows 55 kV
